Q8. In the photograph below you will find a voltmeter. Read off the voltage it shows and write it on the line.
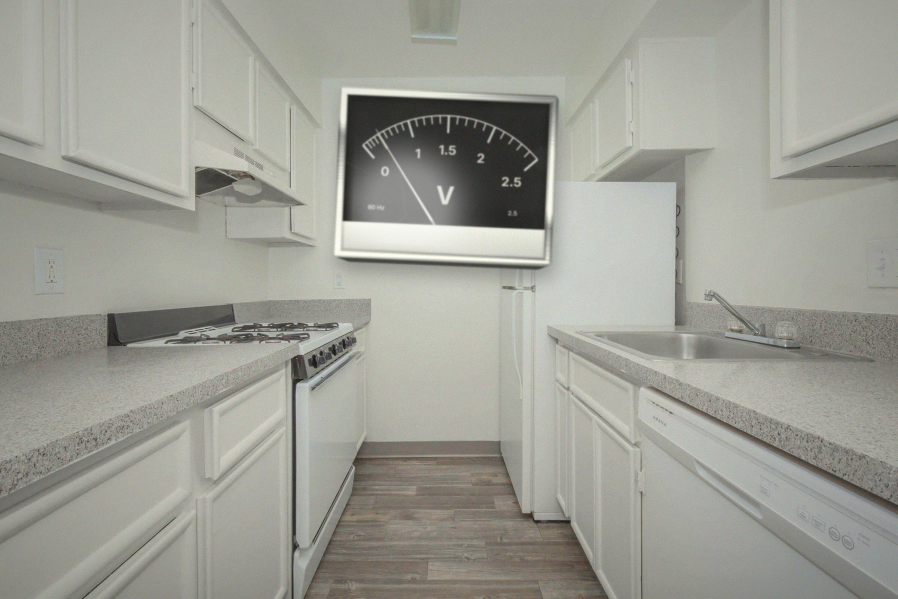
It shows 0.5 V
